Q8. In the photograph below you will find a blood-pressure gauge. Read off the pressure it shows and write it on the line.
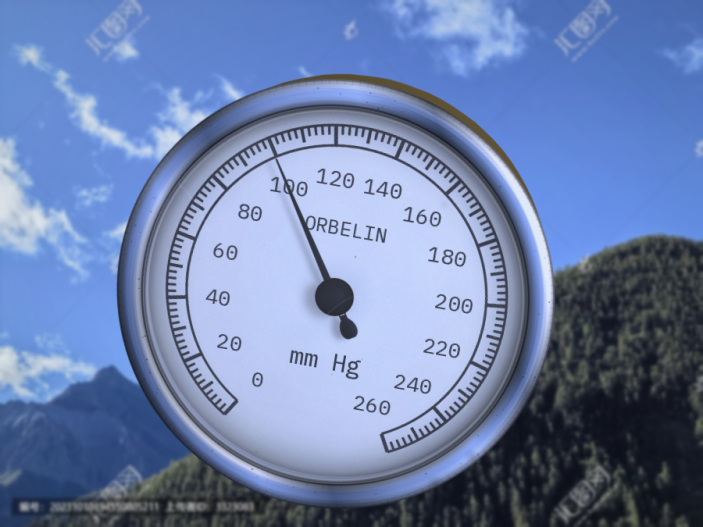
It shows 100 mmHg
